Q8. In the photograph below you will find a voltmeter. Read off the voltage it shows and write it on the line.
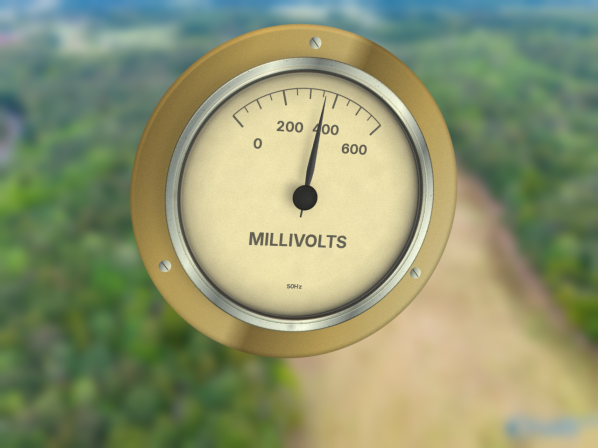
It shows 350 mV
